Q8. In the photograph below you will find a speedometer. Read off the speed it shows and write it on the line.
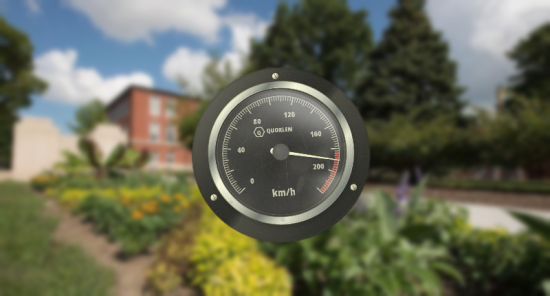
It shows 190 km/h
